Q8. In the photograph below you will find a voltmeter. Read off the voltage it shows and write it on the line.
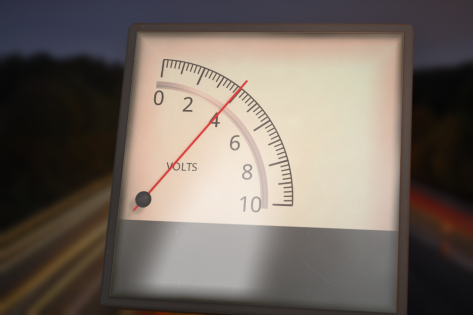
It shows 4 V
